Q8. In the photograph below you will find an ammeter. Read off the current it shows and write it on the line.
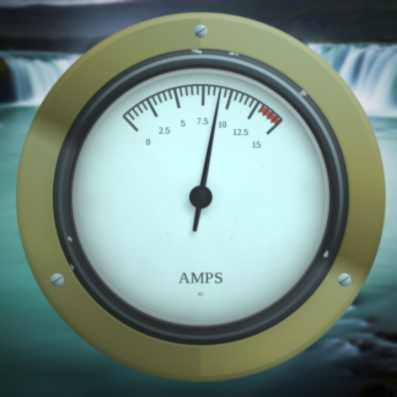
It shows 9 A
